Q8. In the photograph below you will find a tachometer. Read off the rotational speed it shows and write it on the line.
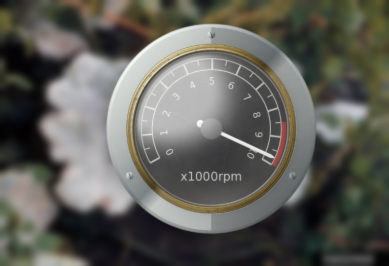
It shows 9750 rpm
